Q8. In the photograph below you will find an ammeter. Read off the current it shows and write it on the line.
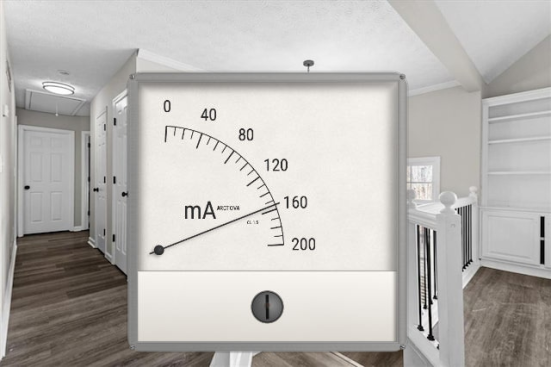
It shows 155 mA
